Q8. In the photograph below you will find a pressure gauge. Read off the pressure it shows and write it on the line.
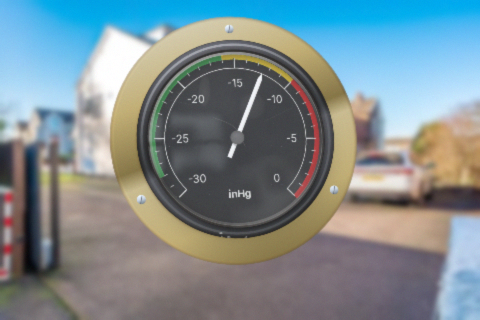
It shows -12.5 inHg
